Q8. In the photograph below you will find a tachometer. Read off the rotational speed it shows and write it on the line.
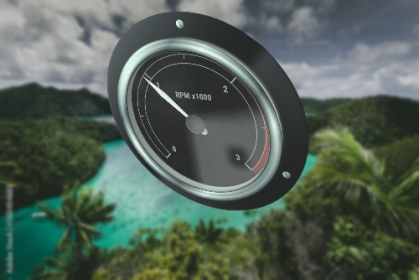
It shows 1000 rpm
